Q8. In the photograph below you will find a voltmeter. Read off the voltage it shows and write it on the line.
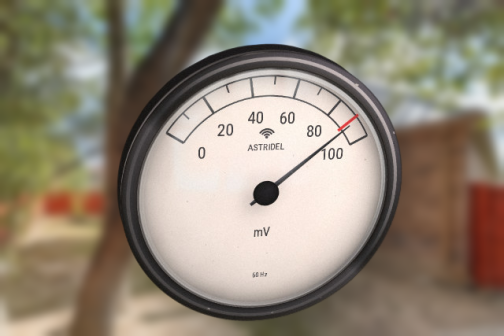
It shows 90 mV
